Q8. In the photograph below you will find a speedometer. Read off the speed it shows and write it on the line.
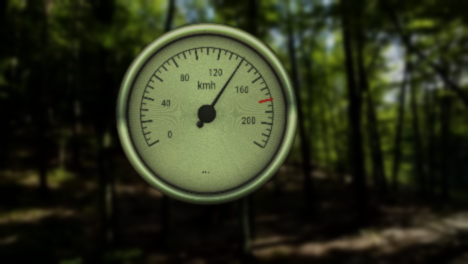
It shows 140 km/h
